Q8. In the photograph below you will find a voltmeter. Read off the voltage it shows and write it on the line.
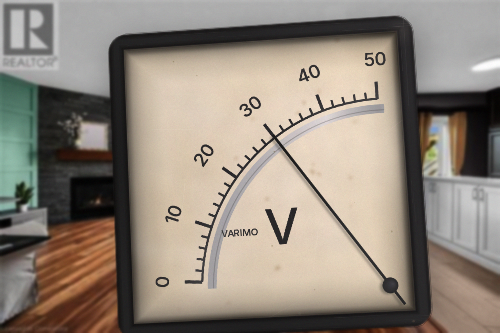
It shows 30 V
